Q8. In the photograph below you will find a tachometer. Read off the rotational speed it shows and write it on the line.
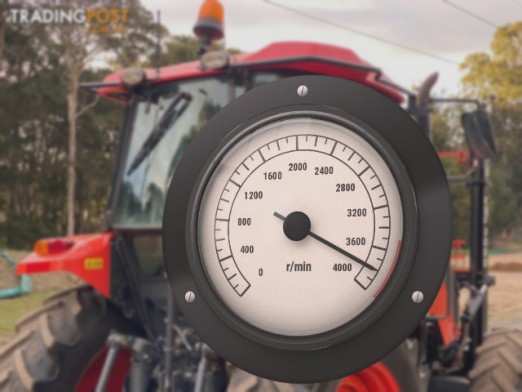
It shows 3800 rpm
